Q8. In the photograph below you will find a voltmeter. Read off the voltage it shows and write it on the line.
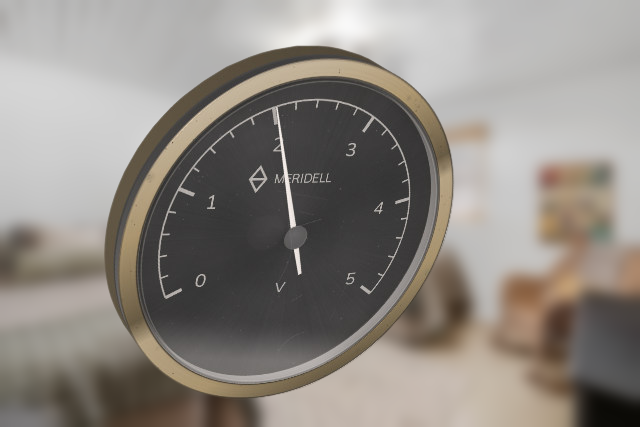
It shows 2 V
